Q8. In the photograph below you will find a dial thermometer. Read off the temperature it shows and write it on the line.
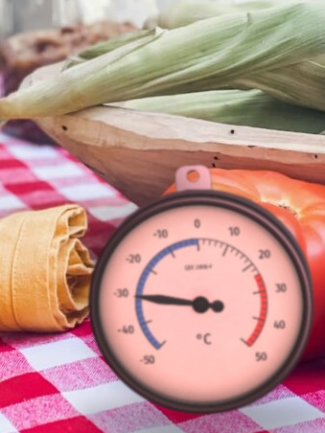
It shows -30 °C
